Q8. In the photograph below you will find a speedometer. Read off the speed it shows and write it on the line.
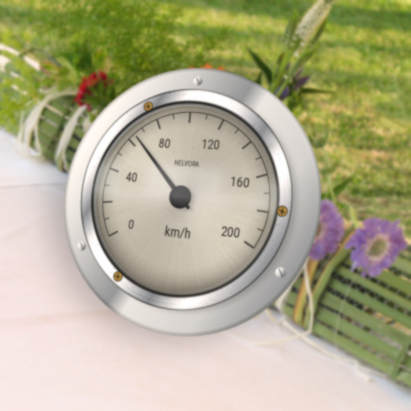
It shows 65 km/h
